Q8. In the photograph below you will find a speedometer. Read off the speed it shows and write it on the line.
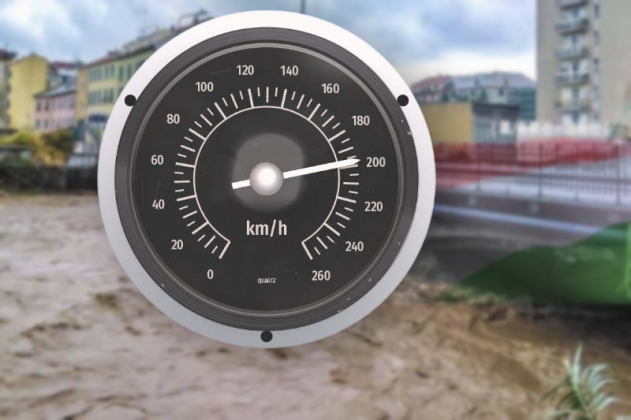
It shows 197.5 km/h
